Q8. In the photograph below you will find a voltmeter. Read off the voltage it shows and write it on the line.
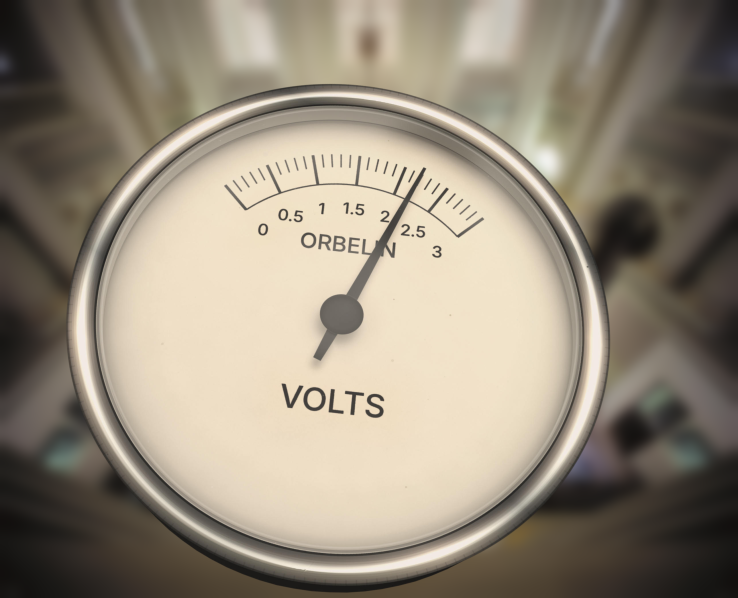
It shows 2.2 V
